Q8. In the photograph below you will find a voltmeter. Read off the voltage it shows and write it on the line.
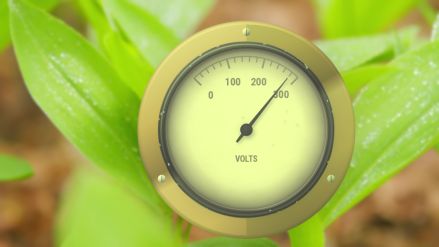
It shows 280 V
